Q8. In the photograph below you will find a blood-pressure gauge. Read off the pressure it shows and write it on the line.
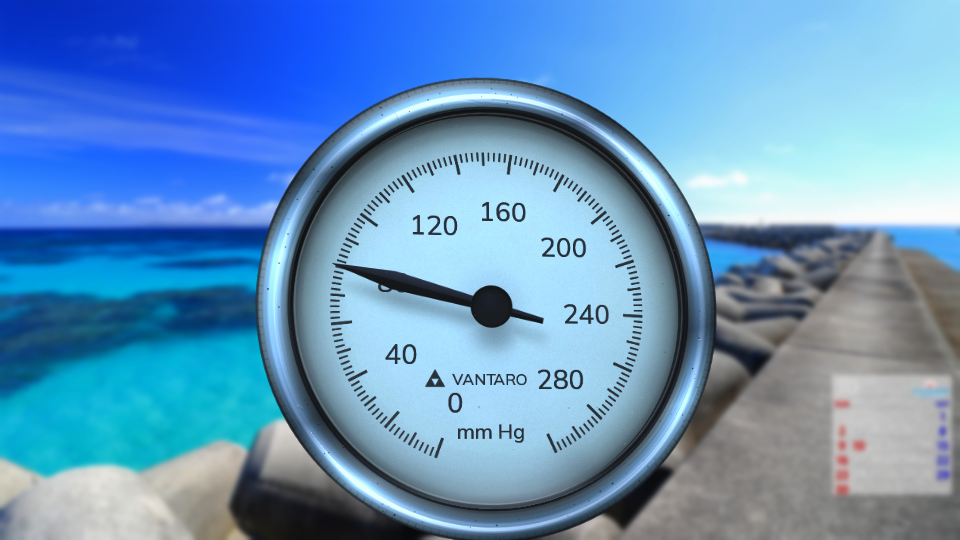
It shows 80 mmHg
